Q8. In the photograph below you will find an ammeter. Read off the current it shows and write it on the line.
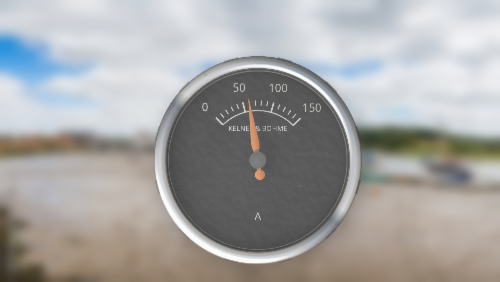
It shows 60 A
